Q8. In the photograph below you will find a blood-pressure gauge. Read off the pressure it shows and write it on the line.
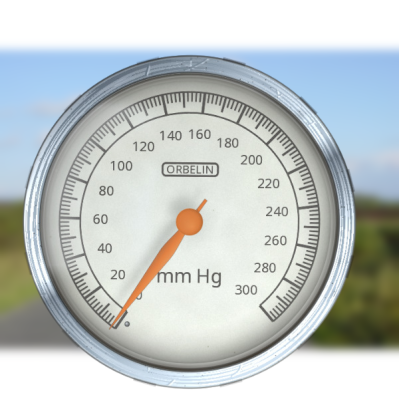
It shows 2 mmHg
